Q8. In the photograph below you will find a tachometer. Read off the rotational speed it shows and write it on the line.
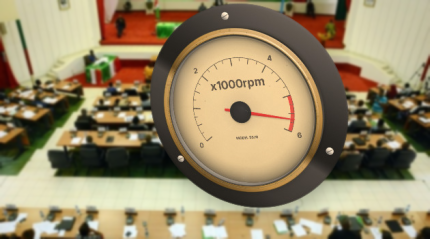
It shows 5625 rpm
